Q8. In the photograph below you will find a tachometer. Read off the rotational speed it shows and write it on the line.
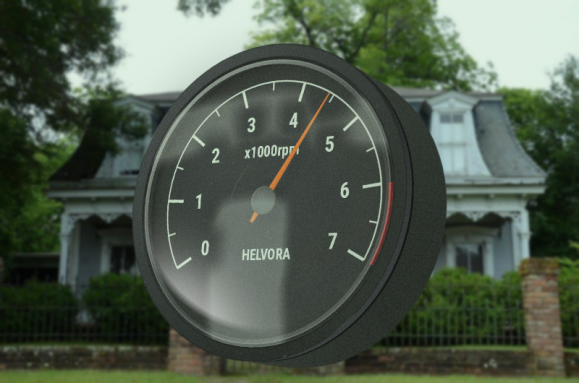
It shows 4500 rpm
